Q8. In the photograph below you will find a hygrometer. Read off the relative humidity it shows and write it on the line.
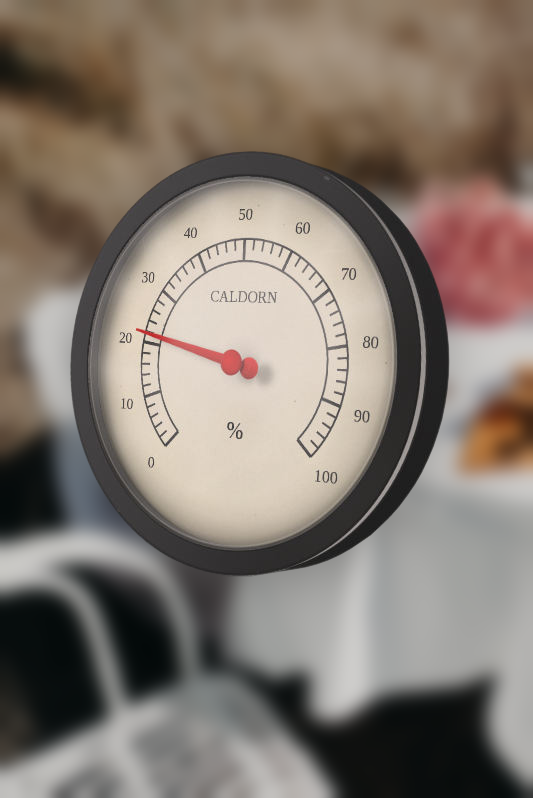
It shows 22 %
